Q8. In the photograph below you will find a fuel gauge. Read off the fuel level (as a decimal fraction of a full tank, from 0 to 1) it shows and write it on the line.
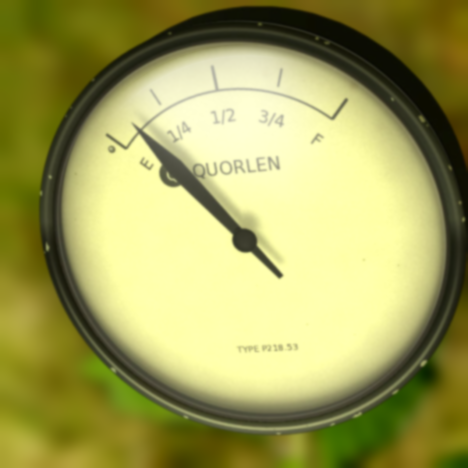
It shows 0.125
